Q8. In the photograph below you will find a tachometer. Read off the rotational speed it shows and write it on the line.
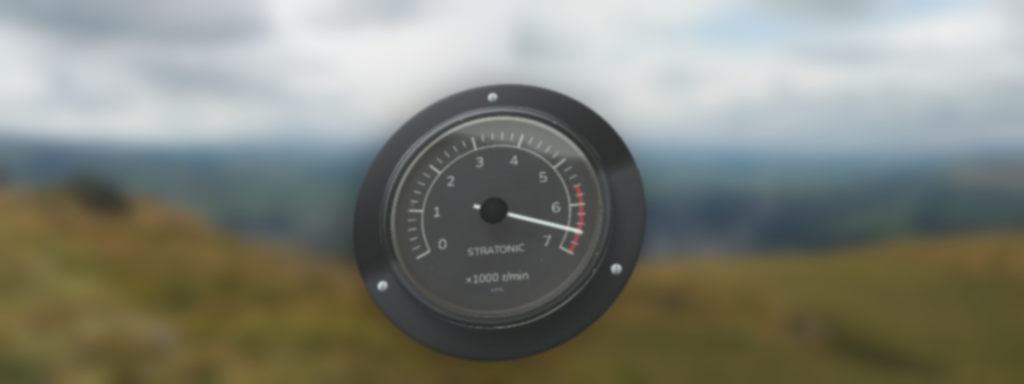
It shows 6600 rpm
